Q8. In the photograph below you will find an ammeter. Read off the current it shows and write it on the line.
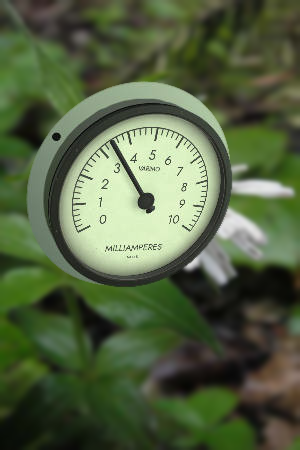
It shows 3.4 mA
